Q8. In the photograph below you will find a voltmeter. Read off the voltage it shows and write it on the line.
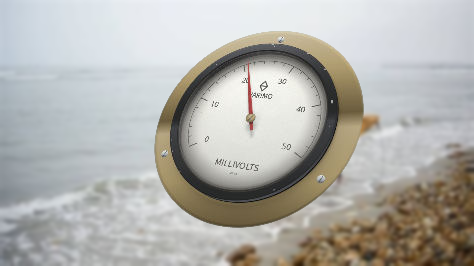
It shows 21 mV
